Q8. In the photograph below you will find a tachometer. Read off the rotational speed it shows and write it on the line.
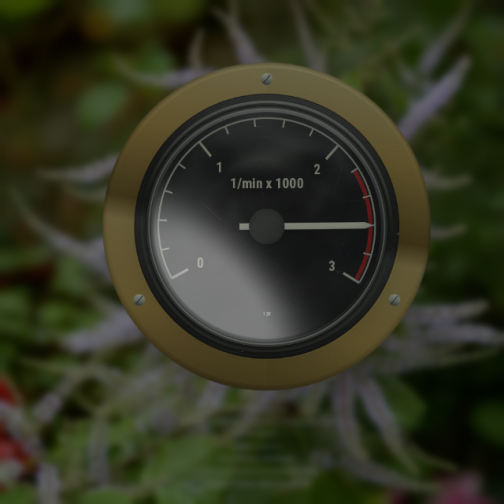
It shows 2600 rpm
